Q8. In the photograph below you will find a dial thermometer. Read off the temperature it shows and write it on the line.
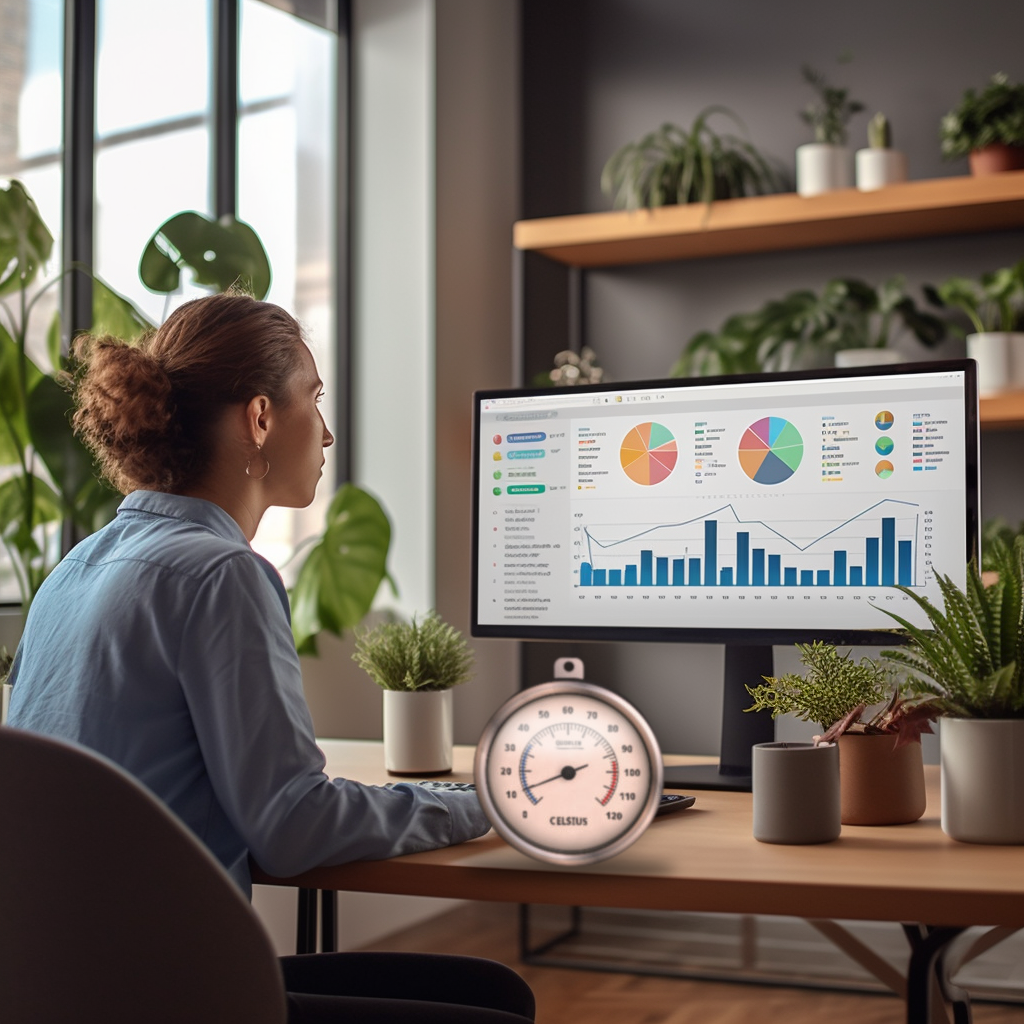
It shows 10 °C
